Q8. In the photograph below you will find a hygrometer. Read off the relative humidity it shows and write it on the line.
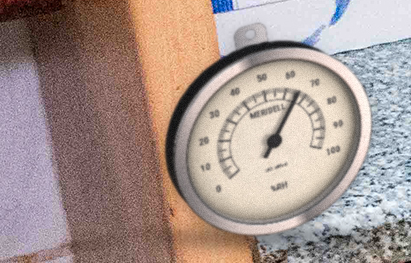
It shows 65 %
